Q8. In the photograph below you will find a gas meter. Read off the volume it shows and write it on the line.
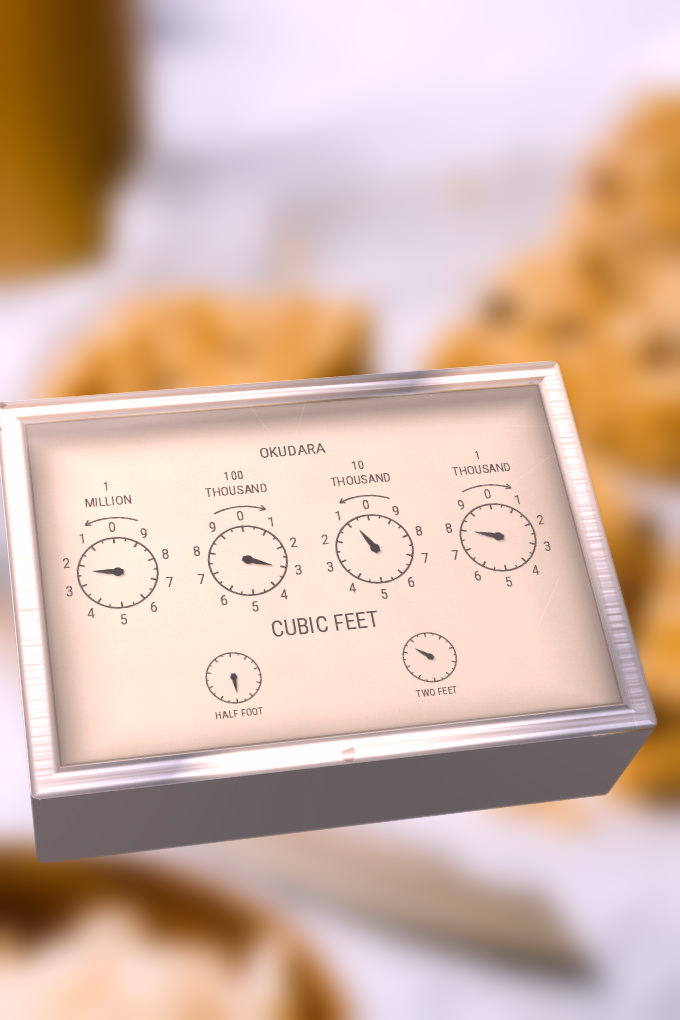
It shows 230800 ft³
